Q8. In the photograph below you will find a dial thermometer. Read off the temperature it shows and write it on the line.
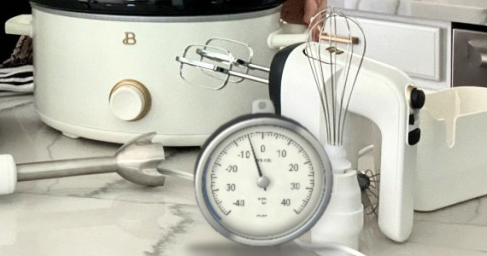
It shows -5 °C
